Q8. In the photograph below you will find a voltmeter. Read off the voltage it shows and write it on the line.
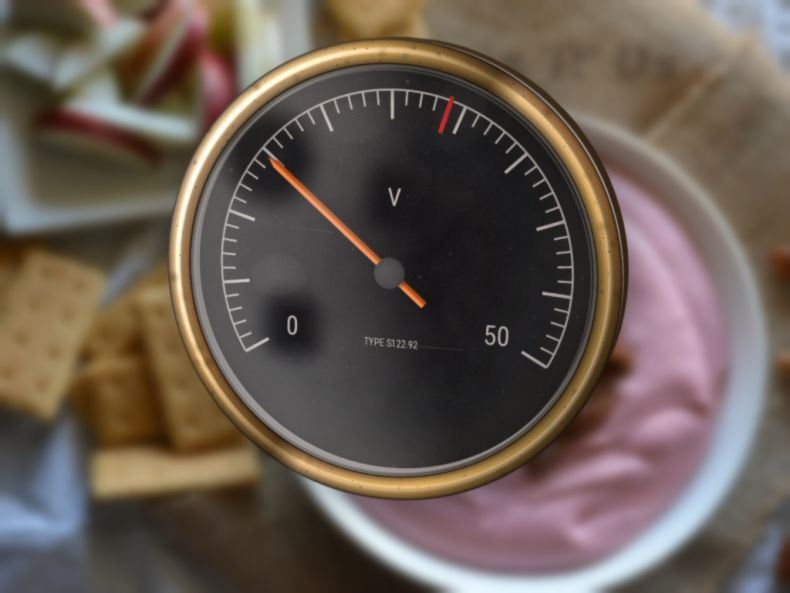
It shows 15 V
